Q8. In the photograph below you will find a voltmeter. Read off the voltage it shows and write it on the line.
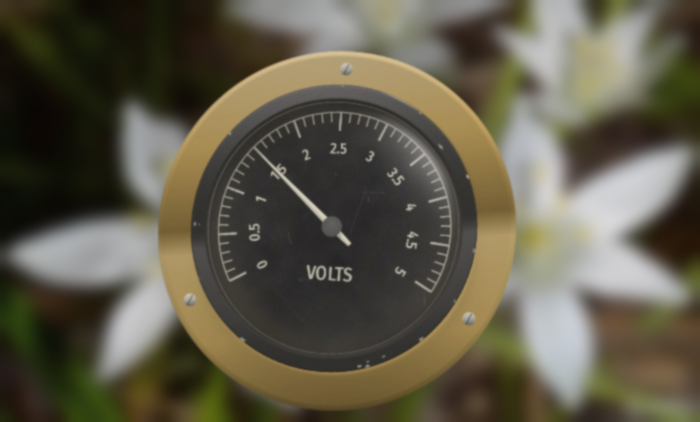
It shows 1.5 V
